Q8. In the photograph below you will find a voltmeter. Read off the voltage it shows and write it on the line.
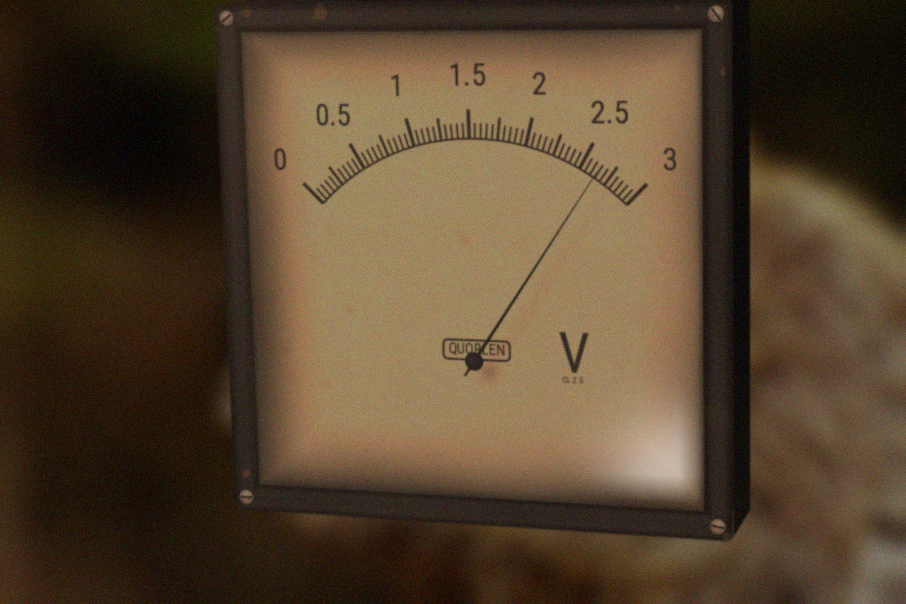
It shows 2.65 V
